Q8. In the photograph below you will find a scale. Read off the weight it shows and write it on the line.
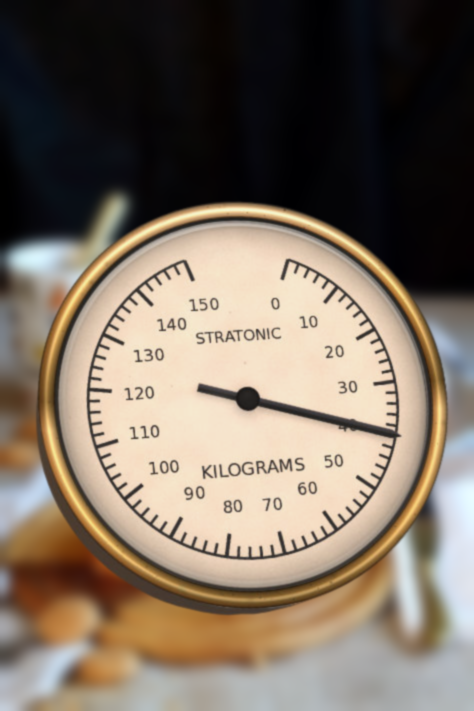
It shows 40 kg
